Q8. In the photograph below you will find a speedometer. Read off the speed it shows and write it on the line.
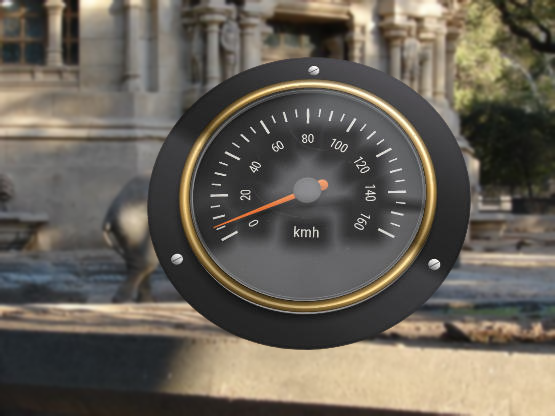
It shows 5 km/h
